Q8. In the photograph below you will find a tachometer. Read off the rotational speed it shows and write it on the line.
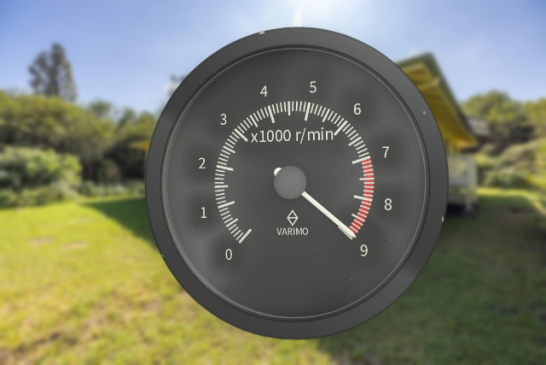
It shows 8900 rpm
